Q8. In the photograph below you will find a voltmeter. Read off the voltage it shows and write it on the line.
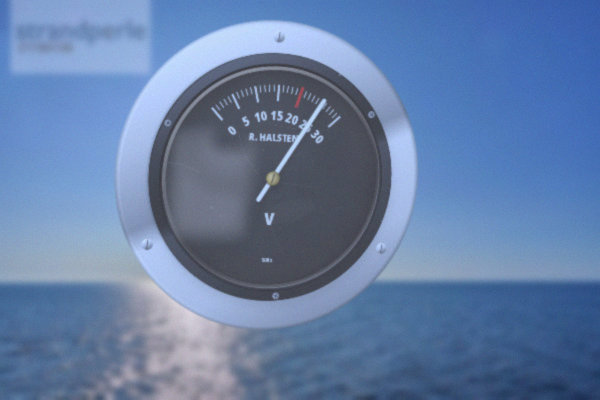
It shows 25 V
